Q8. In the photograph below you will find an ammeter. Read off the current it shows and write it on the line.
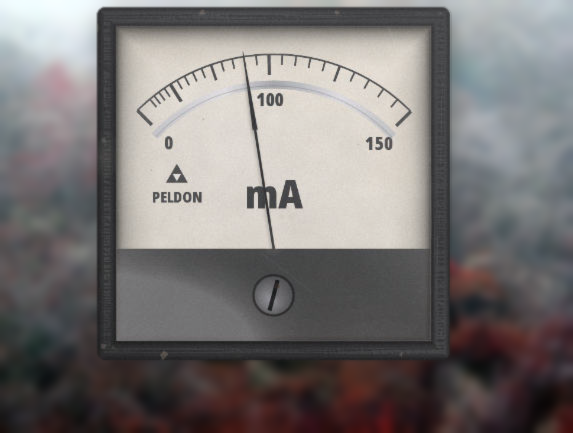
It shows 90 mA
